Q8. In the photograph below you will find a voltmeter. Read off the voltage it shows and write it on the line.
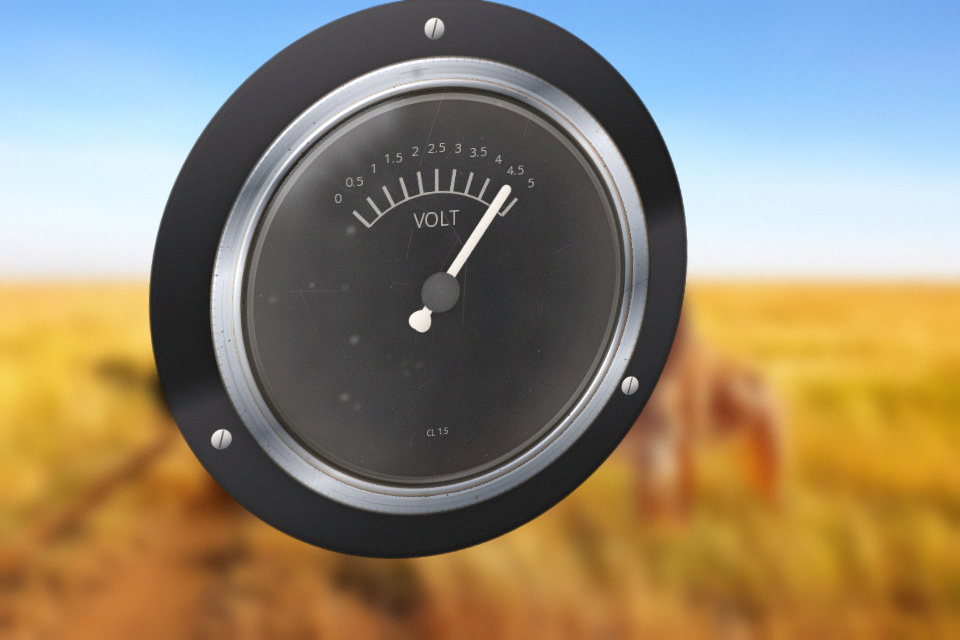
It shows 4.5 V
